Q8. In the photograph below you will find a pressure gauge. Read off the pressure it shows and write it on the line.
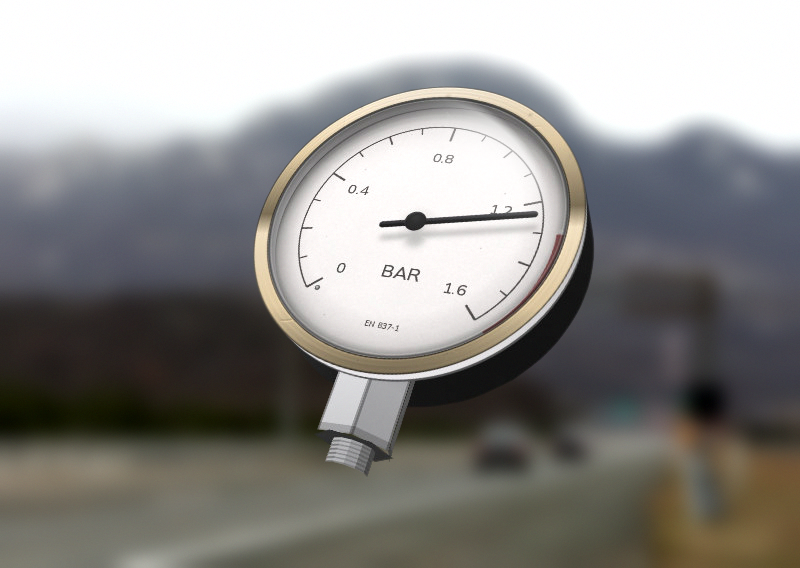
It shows 1.25 bar
